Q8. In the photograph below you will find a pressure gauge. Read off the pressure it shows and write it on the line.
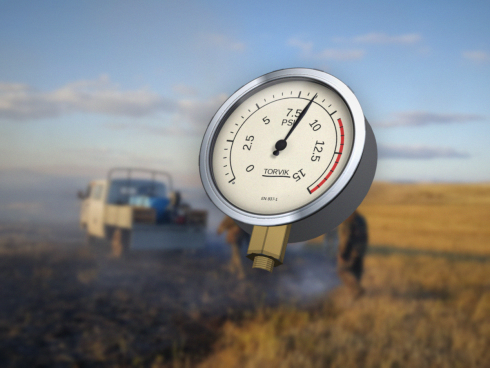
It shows 8.5 psi
